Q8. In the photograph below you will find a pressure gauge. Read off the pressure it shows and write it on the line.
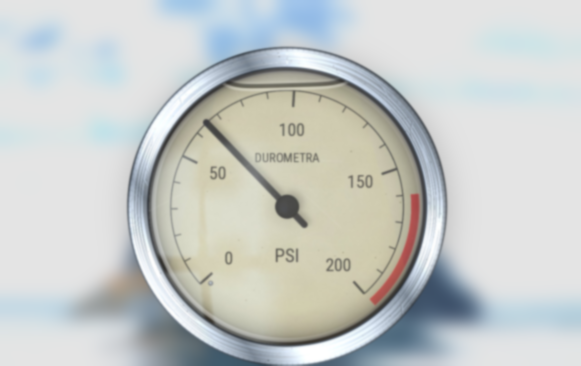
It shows 65 psi
